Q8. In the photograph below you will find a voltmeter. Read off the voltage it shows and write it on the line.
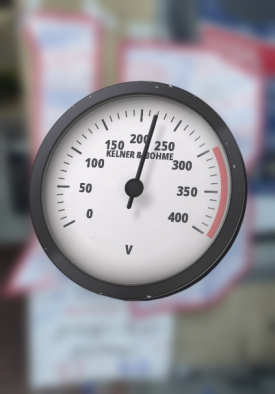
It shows 220 V
